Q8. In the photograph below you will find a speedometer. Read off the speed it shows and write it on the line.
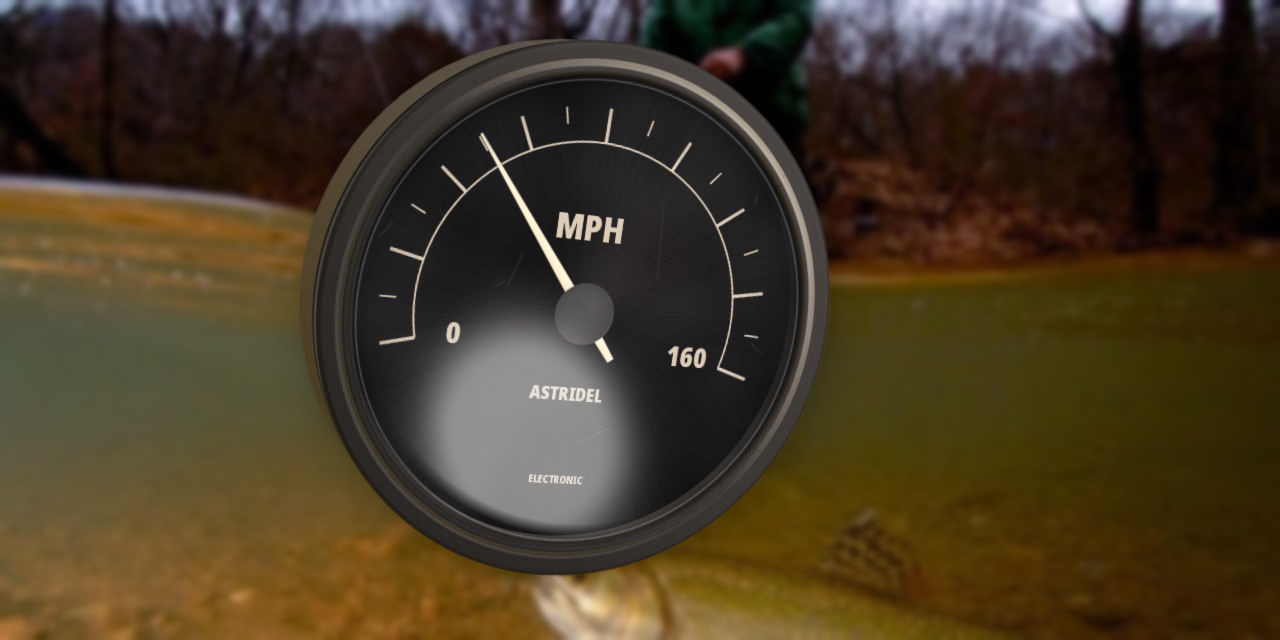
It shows 50 mph
